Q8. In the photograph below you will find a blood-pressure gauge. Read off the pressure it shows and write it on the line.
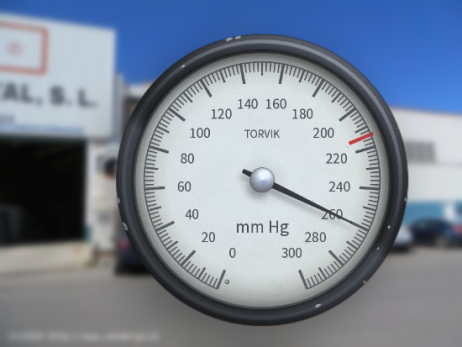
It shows 260 mmHg
